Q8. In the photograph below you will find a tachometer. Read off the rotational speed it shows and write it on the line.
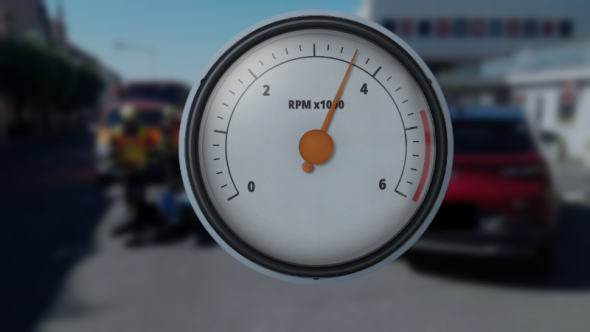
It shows 3600 rpm
